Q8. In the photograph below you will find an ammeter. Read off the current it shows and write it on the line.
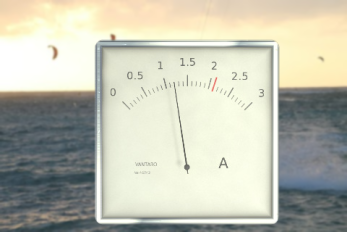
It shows 1.2 A
